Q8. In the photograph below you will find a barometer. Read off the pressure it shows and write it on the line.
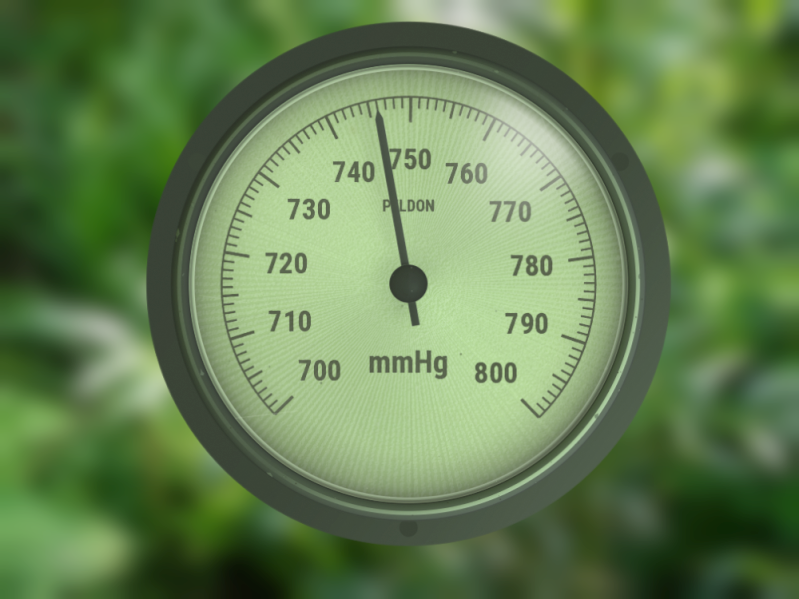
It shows 746 mmHg
